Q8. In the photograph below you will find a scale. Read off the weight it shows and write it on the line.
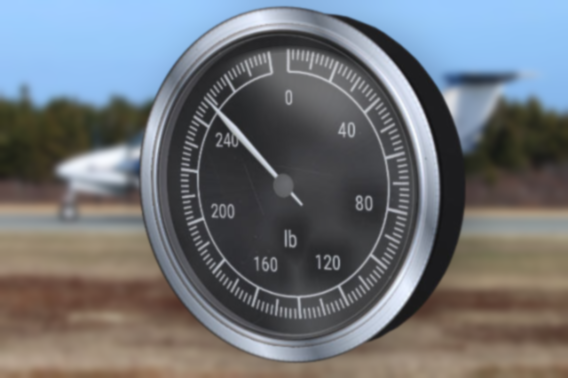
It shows 250 lb
